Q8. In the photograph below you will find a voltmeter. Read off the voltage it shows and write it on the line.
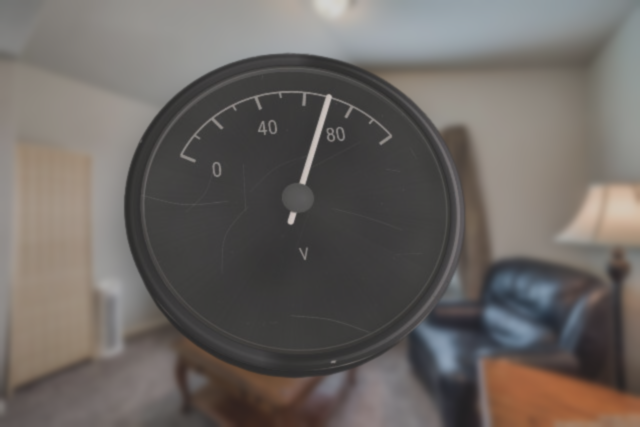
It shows 70 V
